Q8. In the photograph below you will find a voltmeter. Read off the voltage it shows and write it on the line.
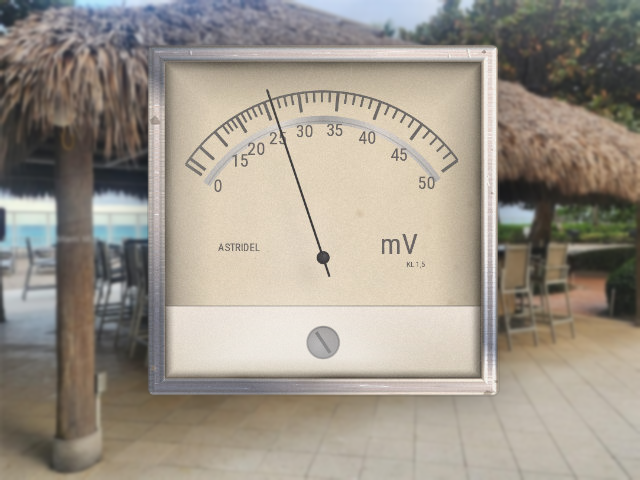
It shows 26 mV
